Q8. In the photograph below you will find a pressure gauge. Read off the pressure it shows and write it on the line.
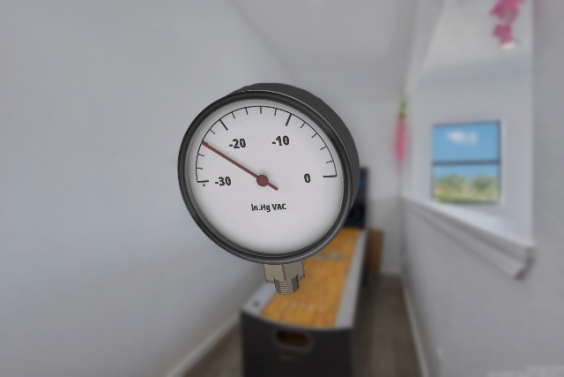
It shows -24 inHg
